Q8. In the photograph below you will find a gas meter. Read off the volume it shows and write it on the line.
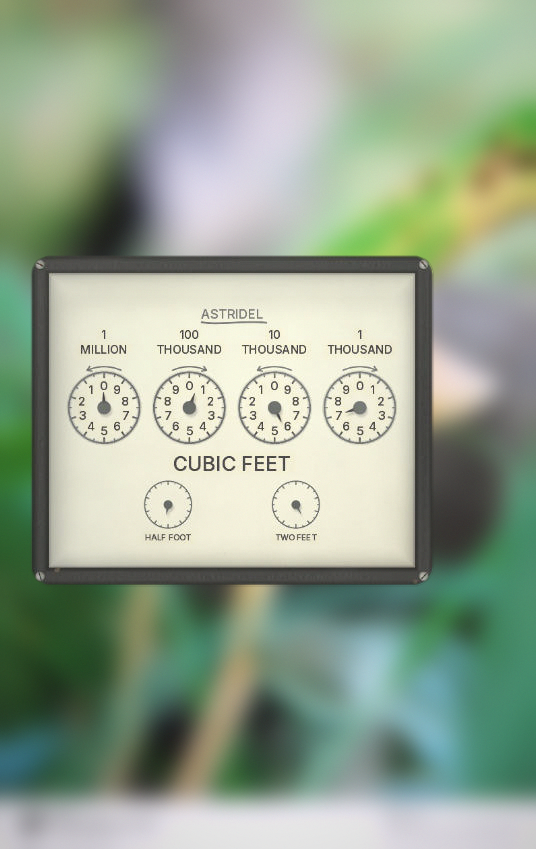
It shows 5700 ft³
